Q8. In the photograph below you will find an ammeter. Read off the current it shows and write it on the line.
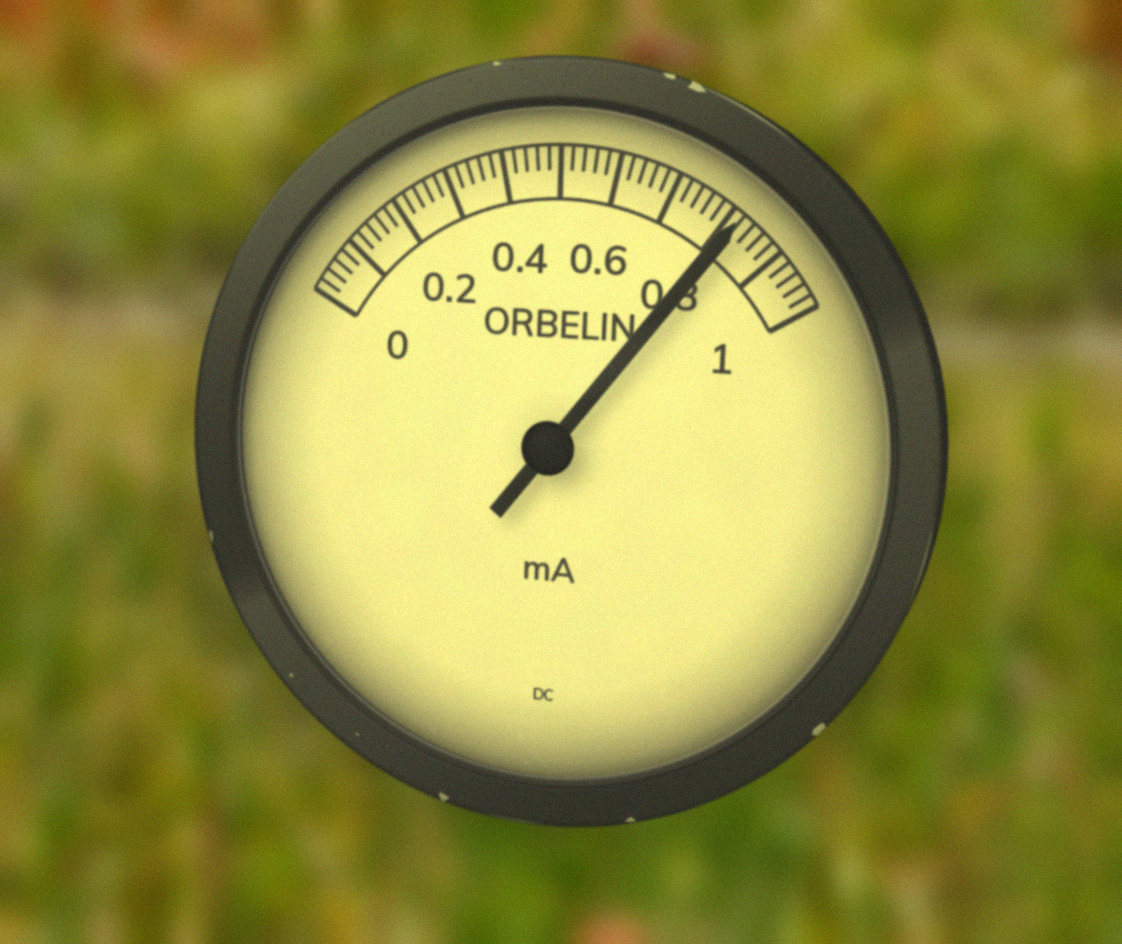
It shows 0.82 mA
